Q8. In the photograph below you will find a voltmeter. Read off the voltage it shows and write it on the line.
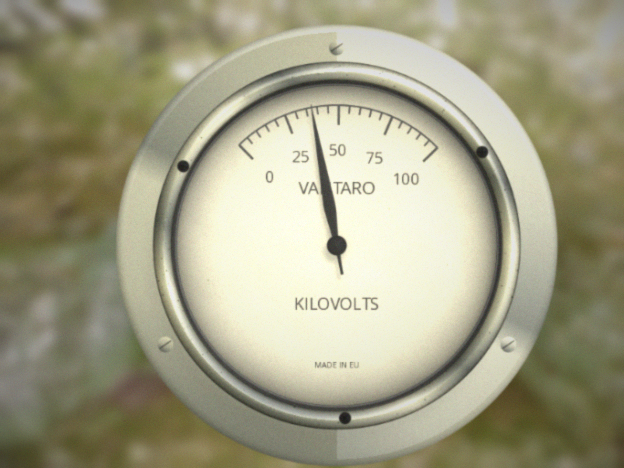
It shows 37.5 kV
